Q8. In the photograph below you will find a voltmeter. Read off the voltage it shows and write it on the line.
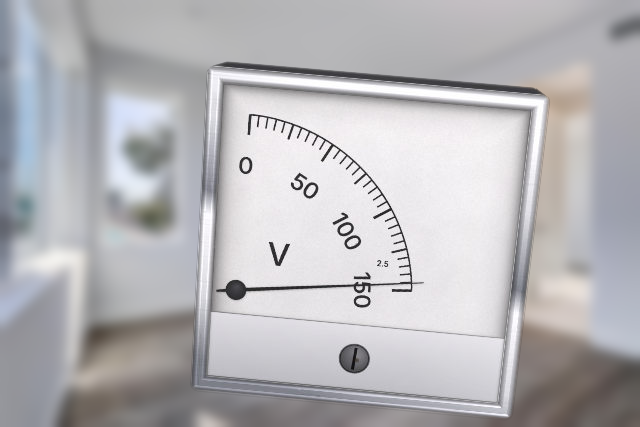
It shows 145 V
